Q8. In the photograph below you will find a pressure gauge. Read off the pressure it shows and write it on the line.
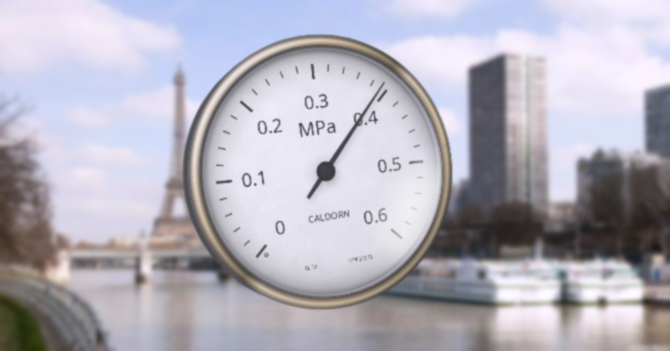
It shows 0.39 MPa
